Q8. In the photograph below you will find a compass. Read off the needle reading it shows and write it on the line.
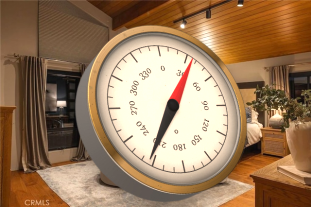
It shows 35 °
